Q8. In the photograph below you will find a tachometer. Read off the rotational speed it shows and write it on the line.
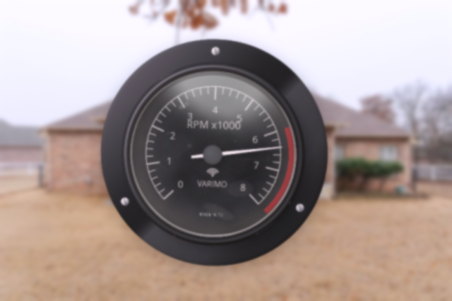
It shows 6400 rpm
